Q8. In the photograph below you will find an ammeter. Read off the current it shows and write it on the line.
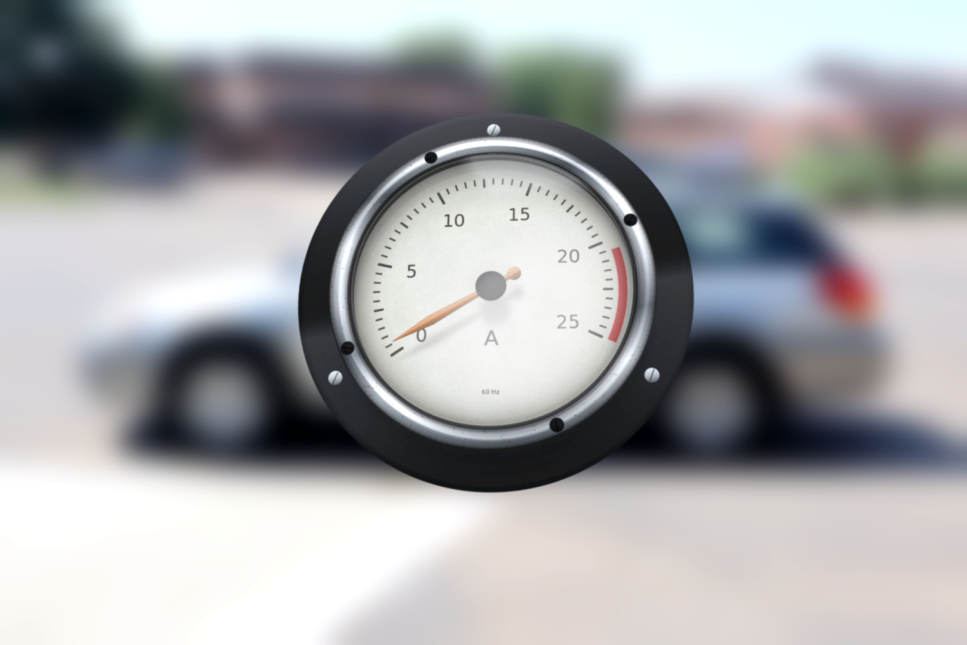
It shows 0.5 A
